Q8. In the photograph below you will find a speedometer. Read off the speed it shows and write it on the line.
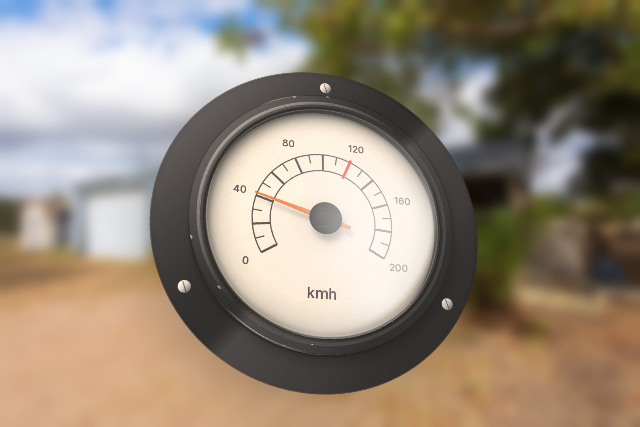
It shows 40 km/h
